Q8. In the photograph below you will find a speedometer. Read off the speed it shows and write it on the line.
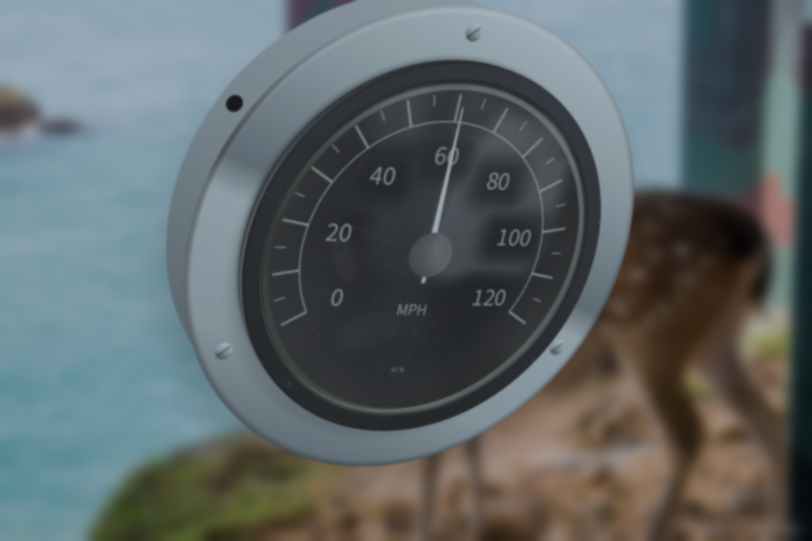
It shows 60 mph
